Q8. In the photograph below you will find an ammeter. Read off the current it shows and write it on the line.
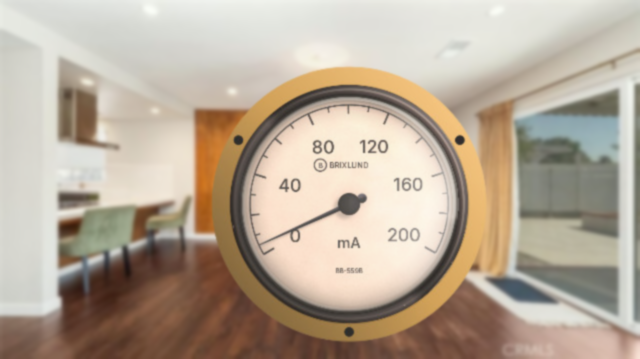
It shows 5 mA
